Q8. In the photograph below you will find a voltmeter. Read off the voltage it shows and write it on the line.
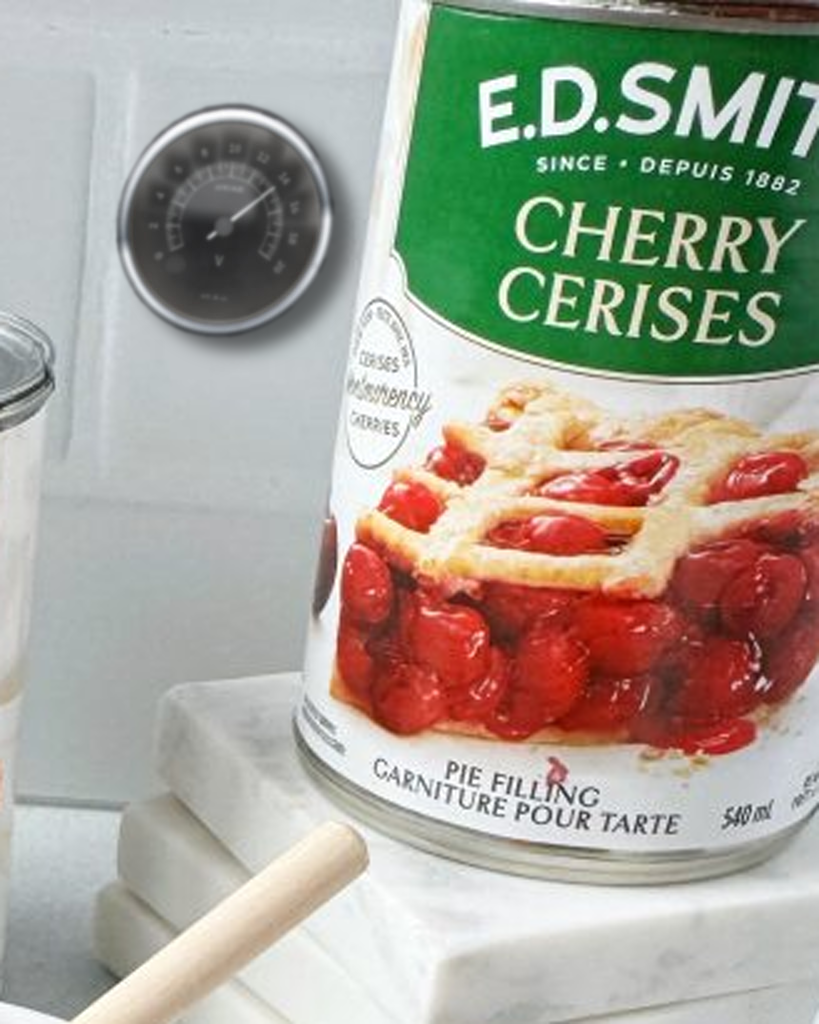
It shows 14 V
